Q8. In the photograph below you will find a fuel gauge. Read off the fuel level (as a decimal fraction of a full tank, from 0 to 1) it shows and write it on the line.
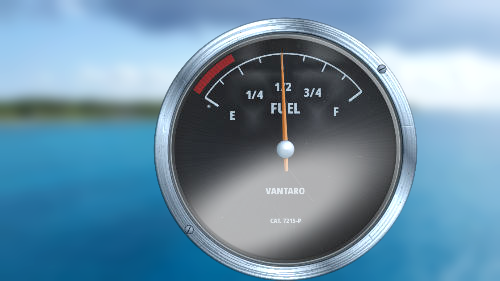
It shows 0.5
